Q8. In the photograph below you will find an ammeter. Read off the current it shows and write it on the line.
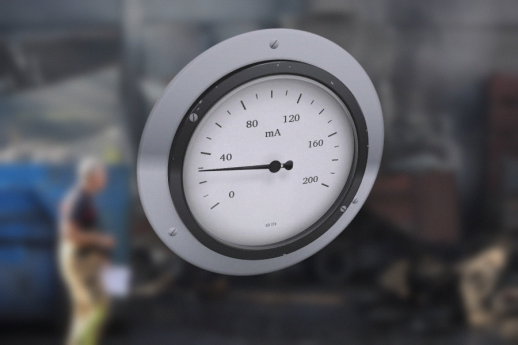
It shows 30 mA
